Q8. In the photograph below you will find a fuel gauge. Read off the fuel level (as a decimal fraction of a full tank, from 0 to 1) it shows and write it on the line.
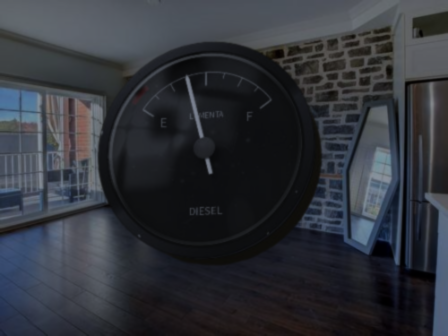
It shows 0.375
